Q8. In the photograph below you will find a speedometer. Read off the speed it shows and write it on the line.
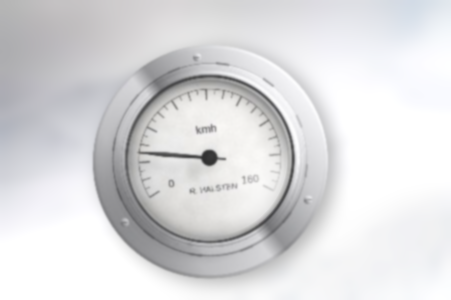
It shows 25 km/h
